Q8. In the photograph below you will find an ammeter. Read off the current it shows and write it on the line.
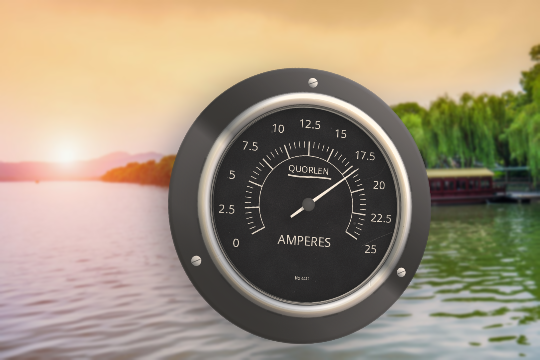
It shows 18 A
